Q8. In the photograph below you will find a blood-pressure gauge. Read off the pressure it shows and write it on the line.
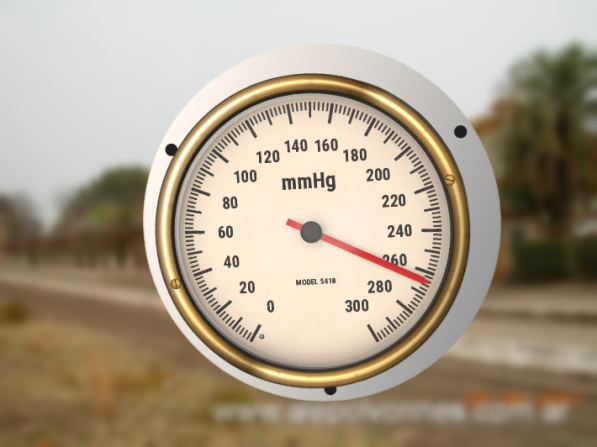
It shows 264 mmHg
